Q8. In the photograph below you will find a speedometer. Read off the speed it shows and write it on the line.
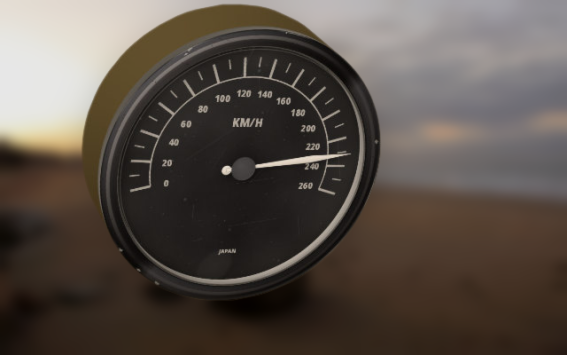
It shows 230 km/h
